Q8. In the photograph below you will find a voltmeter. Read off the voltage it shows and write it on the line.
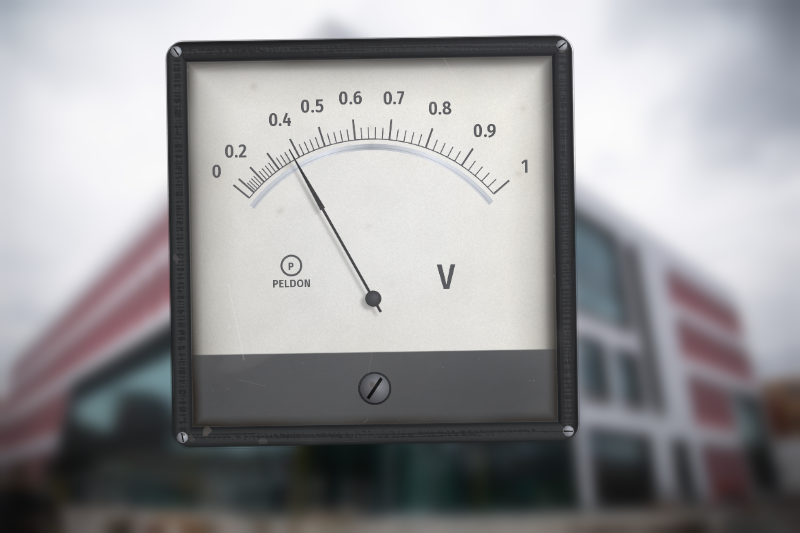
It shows 0.38 V
